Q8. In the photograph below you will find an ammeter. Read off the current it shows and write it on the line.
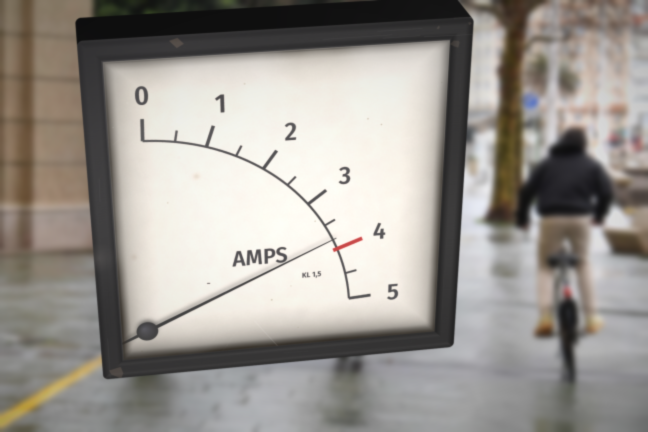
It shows 3.75 A
